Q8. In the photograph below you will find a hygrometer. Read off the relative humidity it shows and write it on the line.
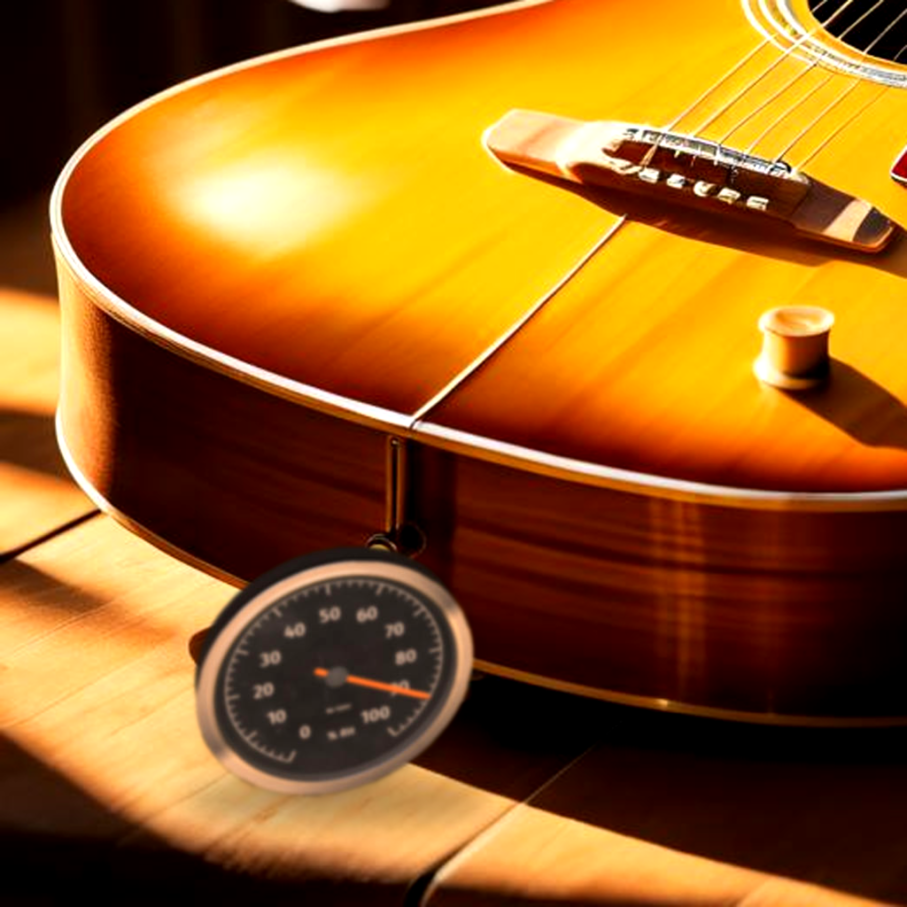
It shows 90 %
